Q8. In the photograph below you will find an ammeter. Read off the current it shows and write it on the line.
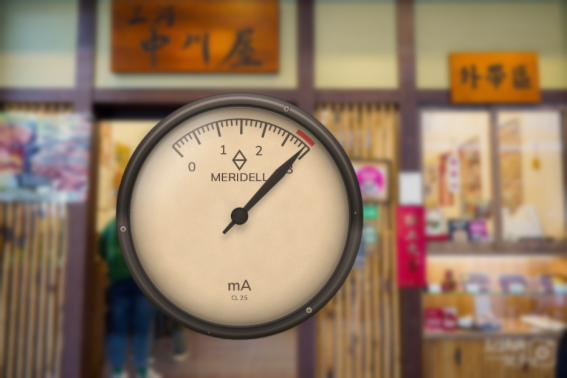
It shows 2.9 mA
